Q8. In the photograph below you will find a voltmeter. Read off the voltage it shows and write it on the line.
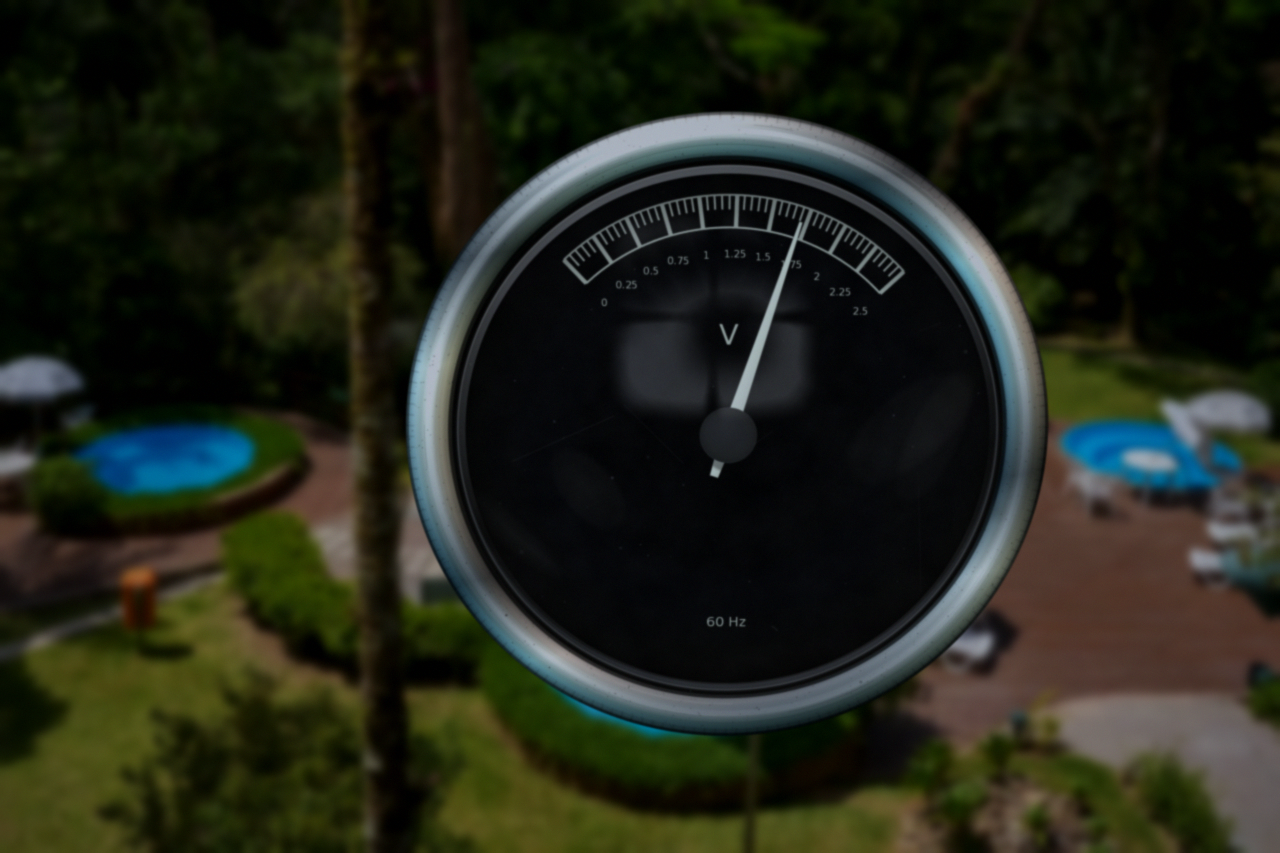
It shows 1.7 V
